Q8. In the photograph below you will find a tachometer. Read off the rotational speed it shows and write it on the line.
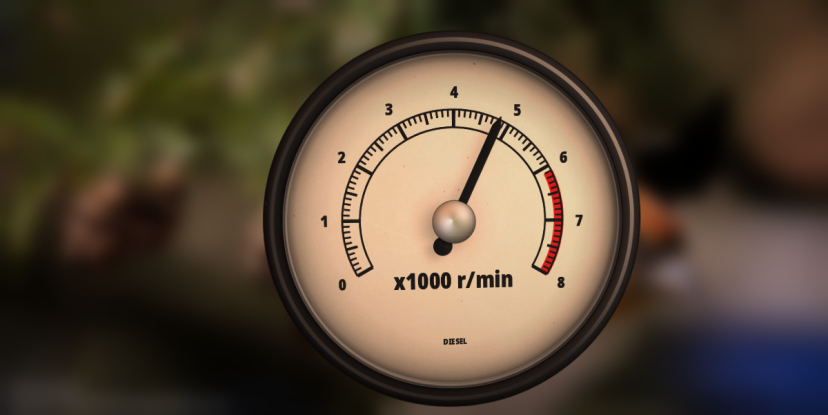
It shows 4800 rpm
